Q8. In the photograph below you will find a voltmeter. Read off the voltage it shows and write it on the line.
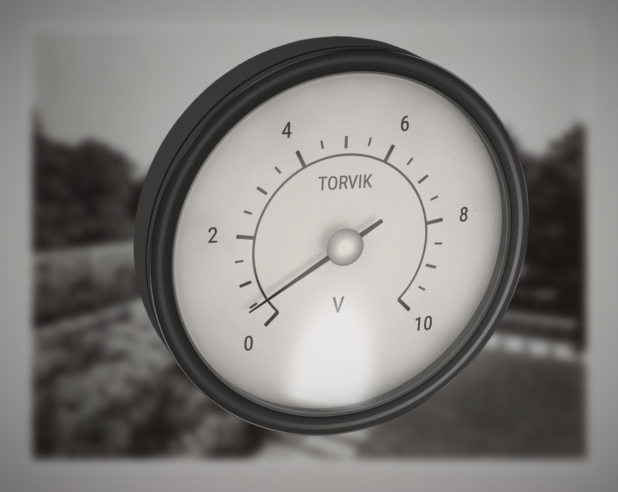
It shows 0.5 V
